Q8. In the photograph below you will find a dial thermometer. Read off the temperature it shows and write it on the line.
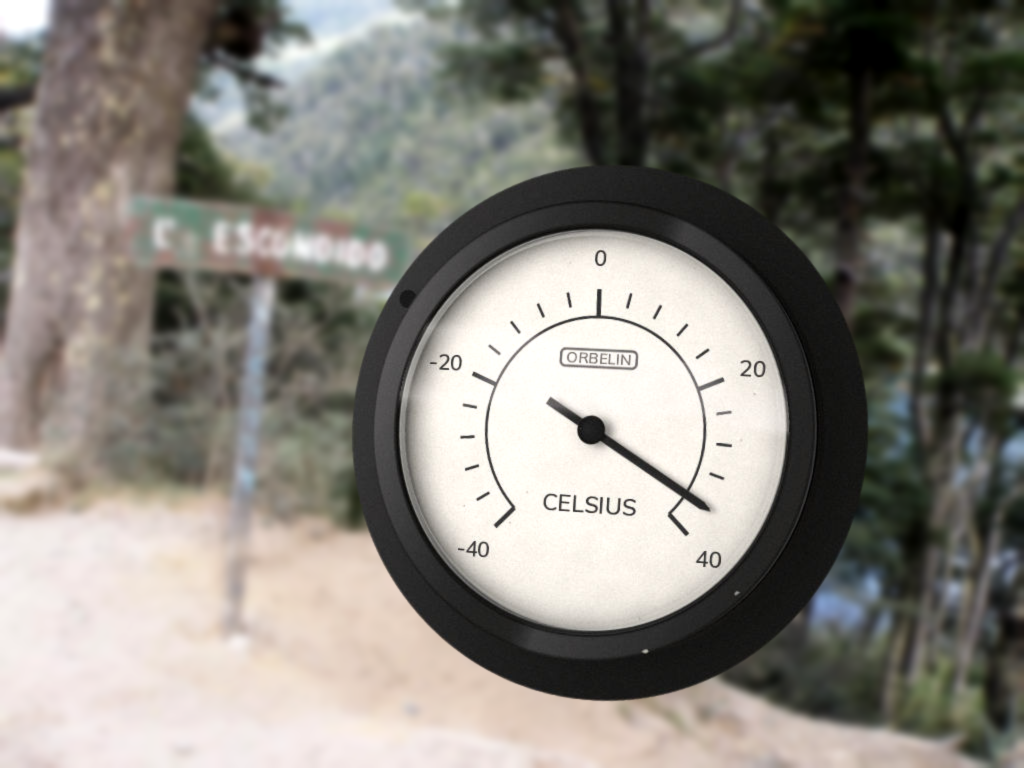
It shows 36 °C
